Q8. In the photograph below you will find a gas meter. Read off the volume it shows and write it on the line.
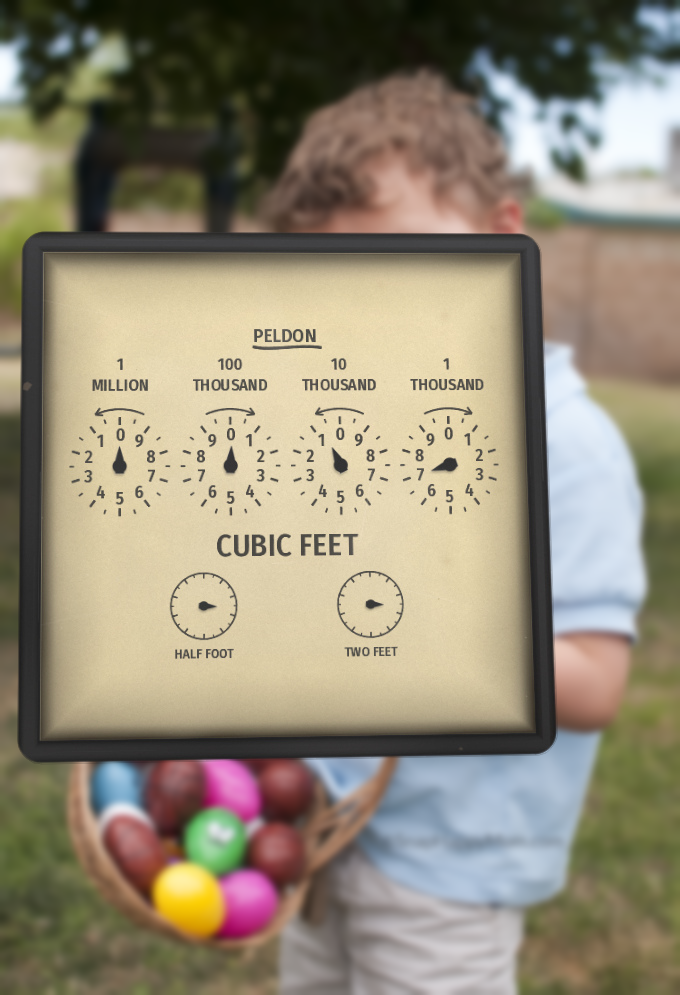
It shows 700 ft³
